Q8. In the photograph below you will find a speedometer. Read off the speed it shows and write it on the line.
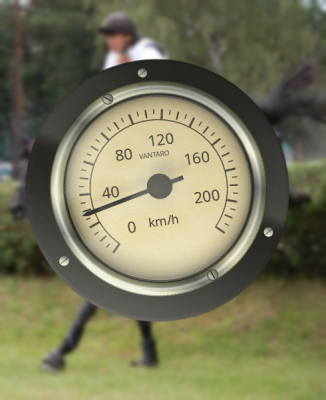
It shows 27.5 km/h
